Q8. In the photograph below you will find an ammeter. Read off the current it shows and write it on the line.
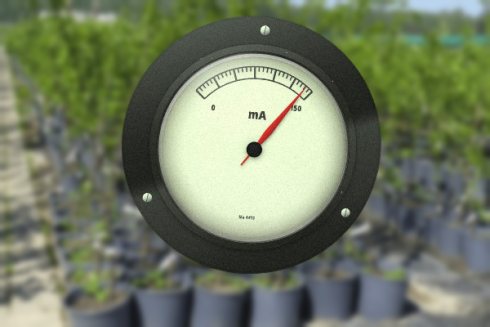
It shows 140 mA
